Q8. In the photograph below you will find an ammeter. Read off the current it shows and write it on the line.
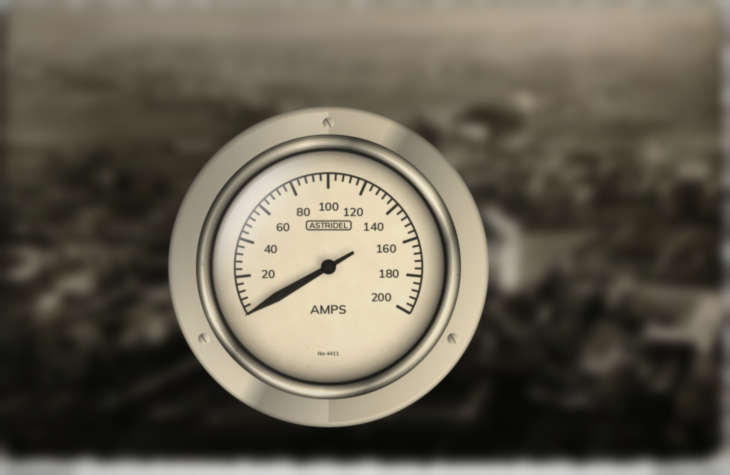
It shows 0 A
